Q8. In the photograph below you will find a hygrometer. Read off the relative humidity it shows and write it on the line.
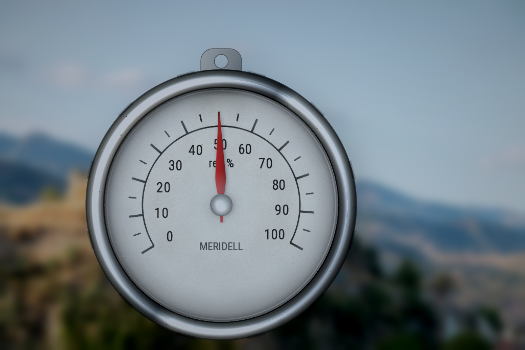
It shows 50 %
